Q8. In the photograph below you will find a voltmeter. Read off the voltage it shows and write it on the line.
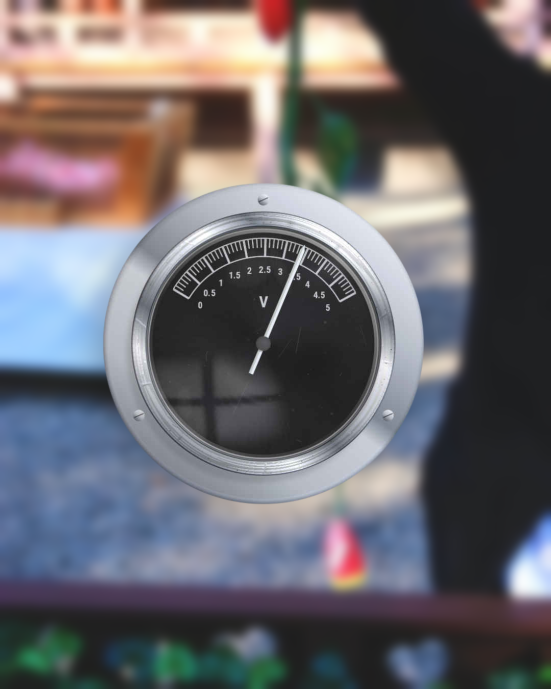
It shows 3.4 V
